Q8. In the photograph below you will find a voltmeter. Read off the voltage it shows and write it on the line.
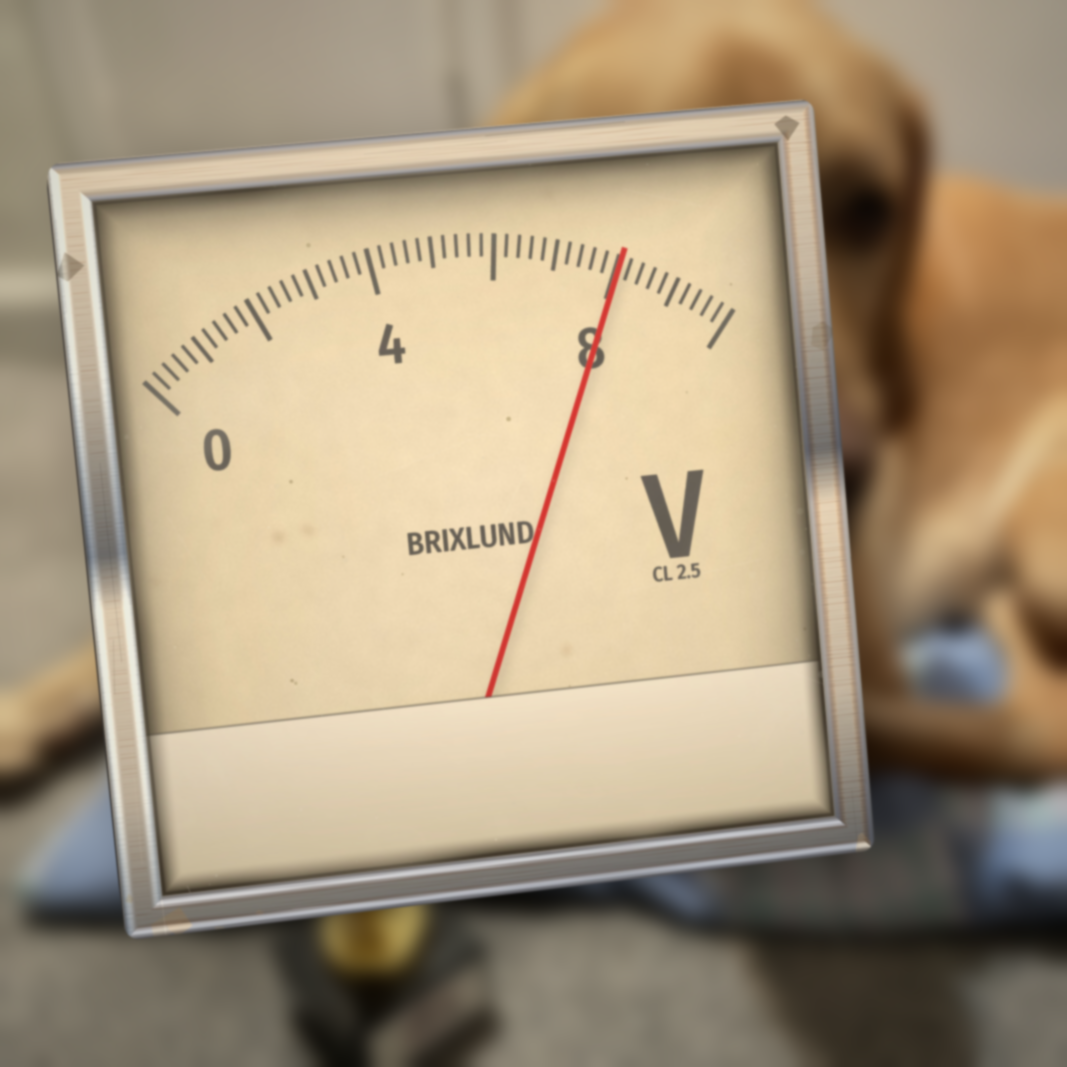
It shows 8 V
